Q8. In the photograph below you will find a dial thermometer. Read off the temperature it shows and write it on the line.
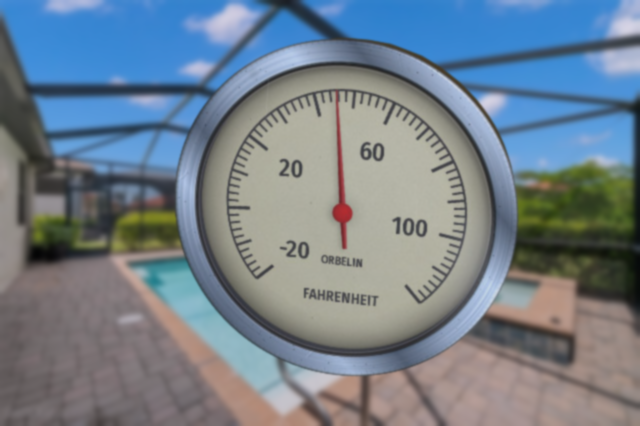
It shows 46 °F
